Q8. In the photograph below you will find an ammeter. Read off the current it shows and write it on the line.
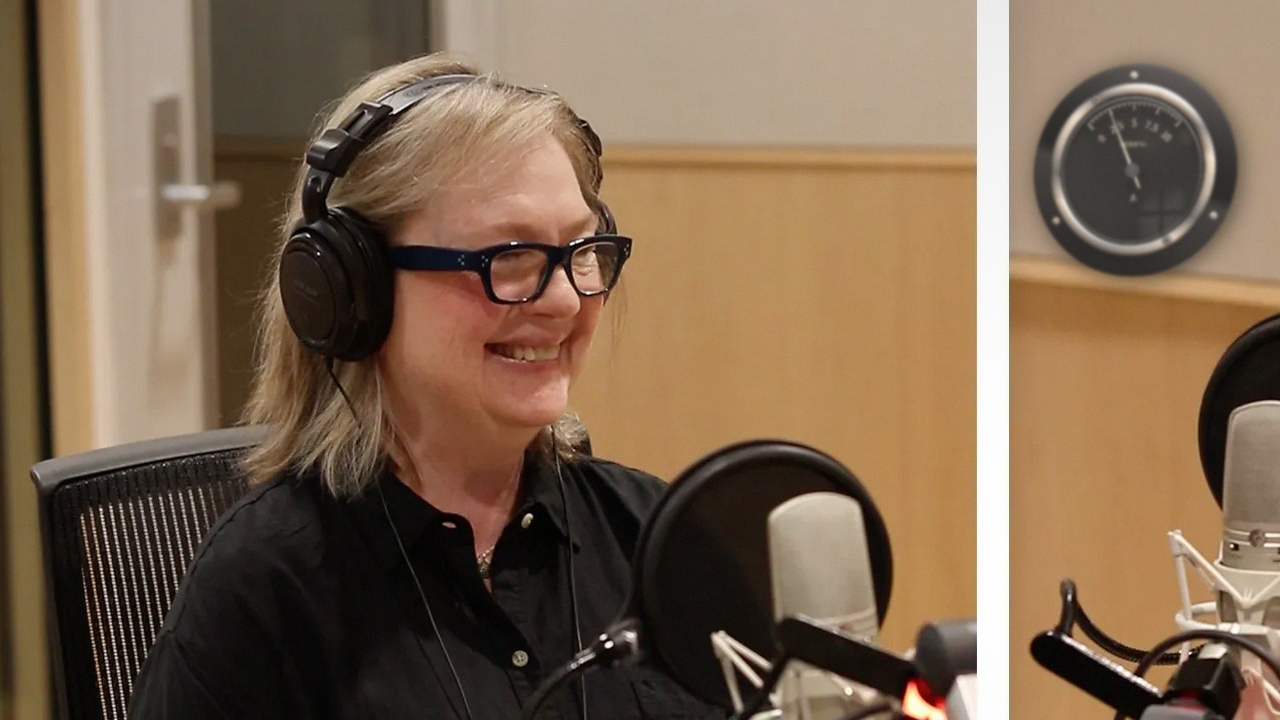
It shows 2.5 A
